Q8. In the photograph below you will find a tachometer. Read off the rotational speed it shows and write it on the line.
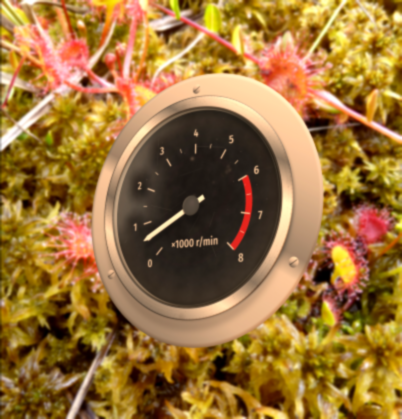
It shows 500 rpm
